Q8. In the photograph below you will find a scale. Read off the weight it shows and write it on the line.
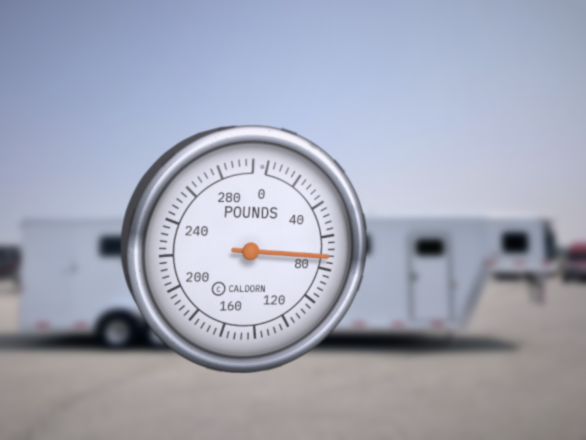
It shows 72 lb
